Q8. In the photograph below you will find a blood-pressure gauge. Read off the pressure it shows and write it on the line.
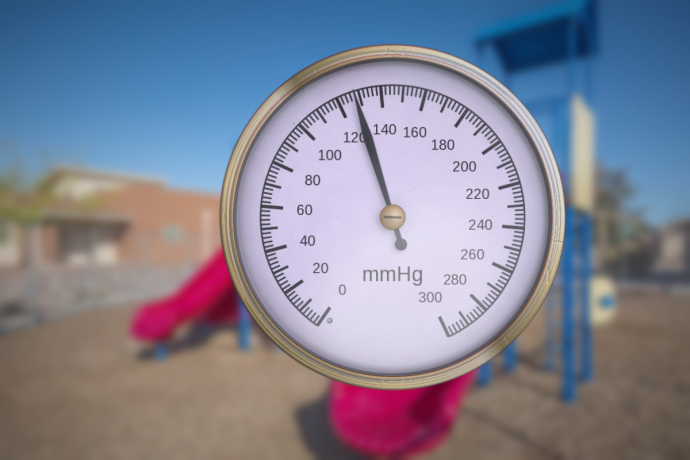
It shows 128 mmHg
